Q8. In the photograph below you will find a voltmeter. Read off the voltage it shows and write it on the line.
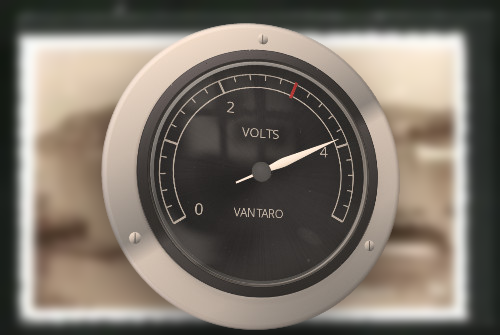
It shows 3.9 V
